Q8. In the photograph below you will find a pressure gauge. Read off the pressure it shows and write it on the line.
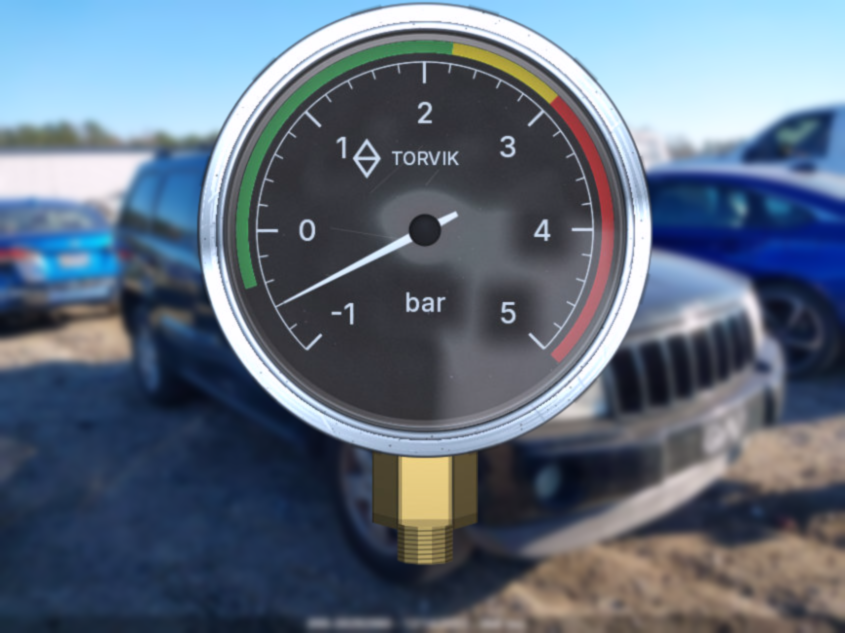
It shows -0.6 bar
